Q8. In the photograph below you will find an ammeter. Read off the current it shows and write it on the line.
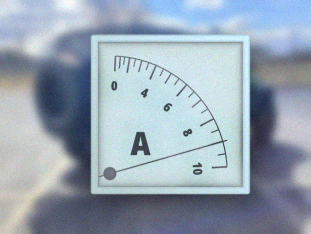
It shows 9 A
